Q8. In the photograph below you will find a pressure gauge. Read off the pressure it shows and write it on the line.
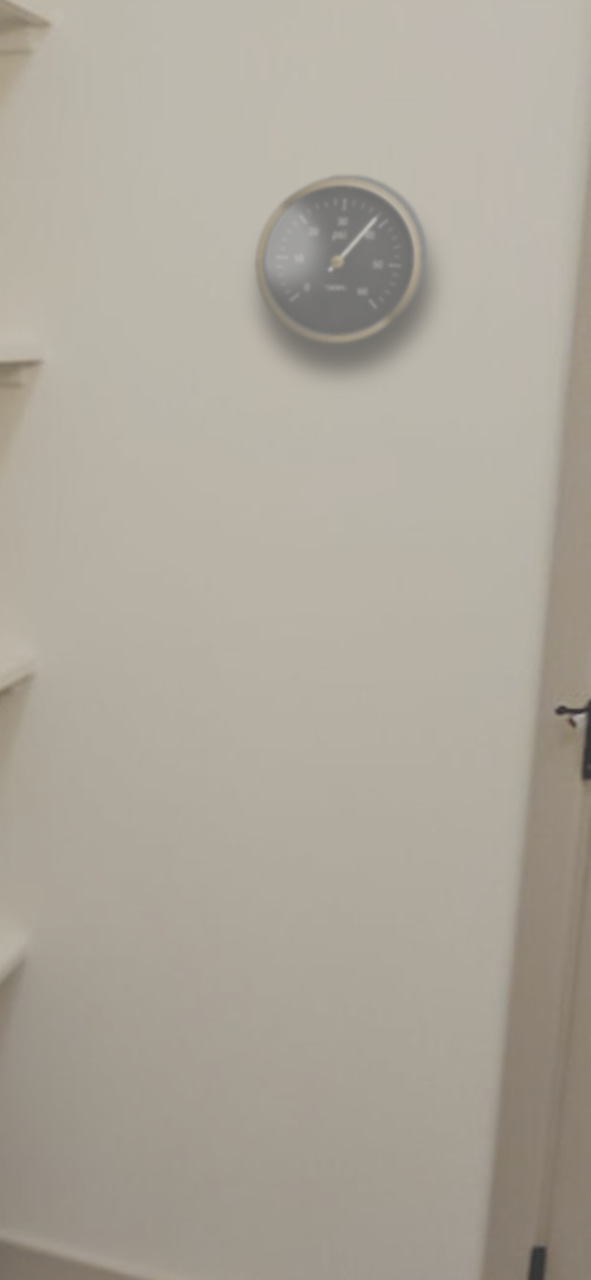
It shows 38 psi
